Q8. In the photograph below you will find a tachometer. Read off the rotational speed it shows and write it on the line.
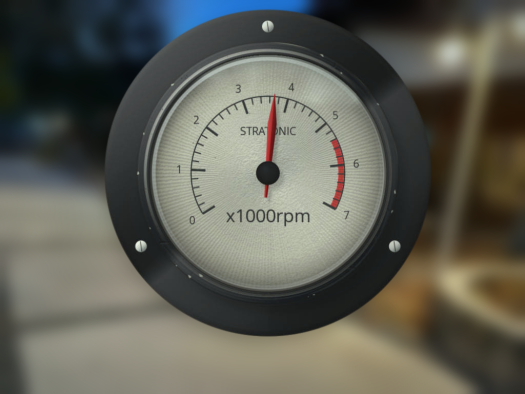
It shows 3700 rpm
